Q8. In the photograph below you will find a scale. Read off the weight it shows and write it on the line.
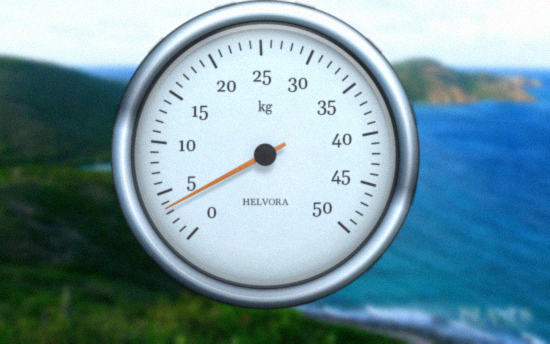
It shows 3.5 kg
